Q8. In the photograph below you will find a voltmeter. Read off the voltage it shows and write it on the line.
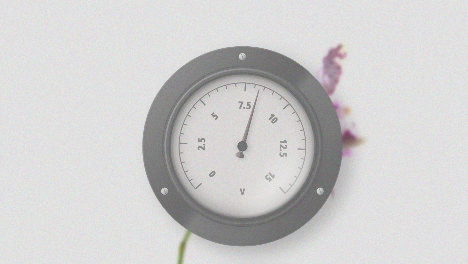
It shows 8.25 V
